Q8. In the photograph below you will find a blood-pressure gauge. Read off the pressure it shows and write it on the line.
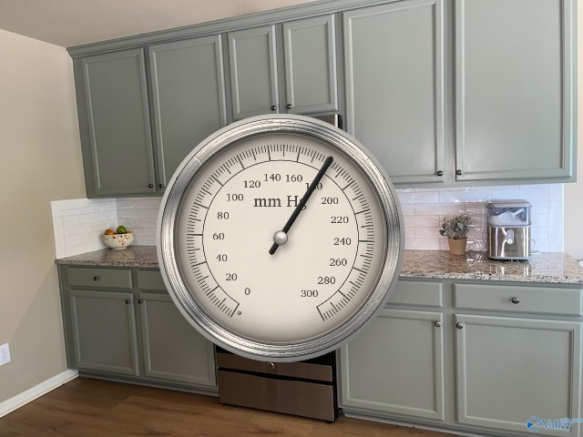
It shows 180 mmHg
